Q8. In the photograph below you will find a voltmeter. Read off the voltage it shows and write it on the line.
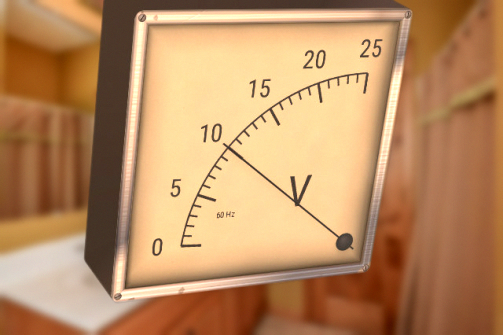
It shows 10 V
